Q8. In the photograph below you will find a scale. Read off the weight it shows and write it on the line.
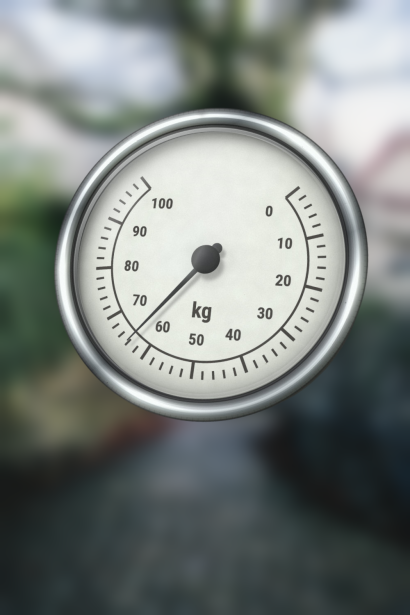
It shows 64 kg
